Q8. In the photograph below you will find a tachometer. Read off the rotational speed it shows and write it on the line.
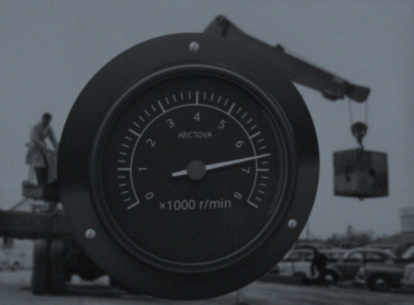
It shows 6600 rpm
